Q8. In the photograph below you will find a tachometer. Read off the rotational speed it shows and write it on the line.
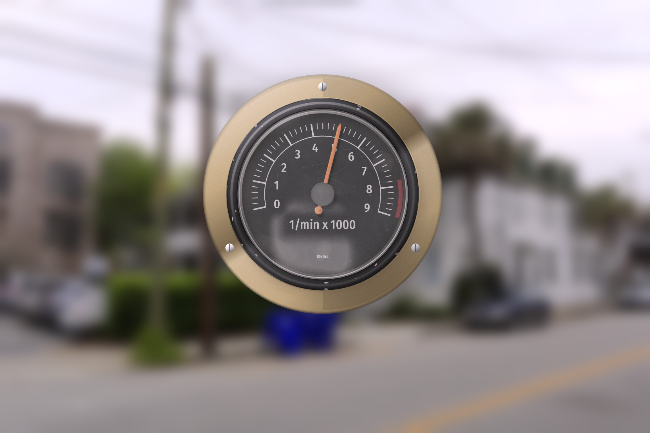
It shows 5000 rpm
